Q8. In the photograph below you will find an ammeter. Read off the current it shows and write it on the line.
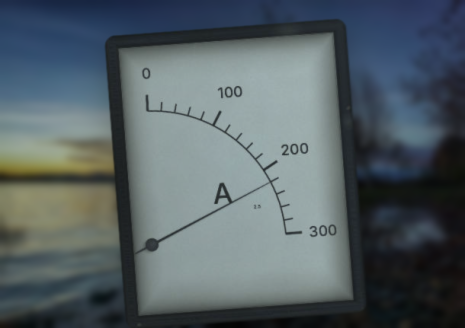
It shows 220 A
